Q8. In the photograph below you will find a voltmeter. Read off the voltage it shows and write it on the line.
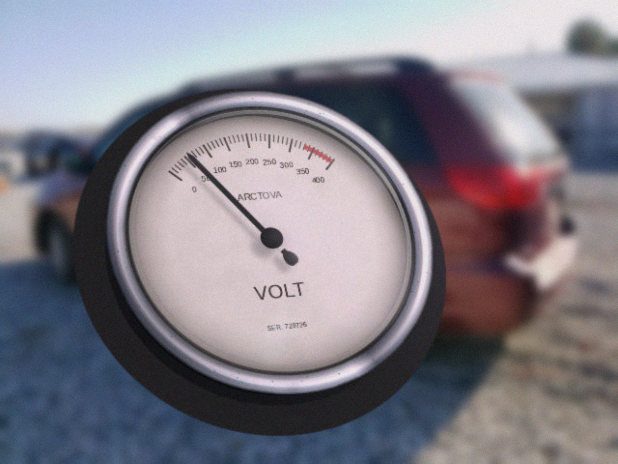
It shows 50 V
